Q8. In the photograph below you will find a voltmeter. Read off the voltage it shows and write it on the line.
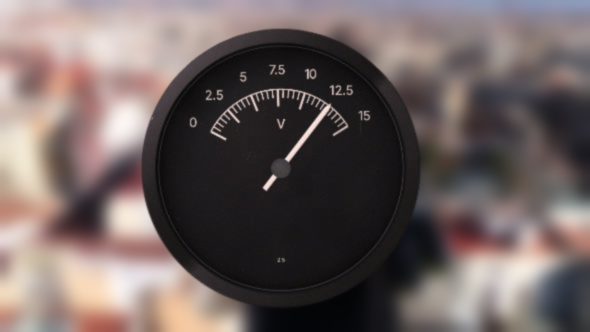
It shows 12.5 V
